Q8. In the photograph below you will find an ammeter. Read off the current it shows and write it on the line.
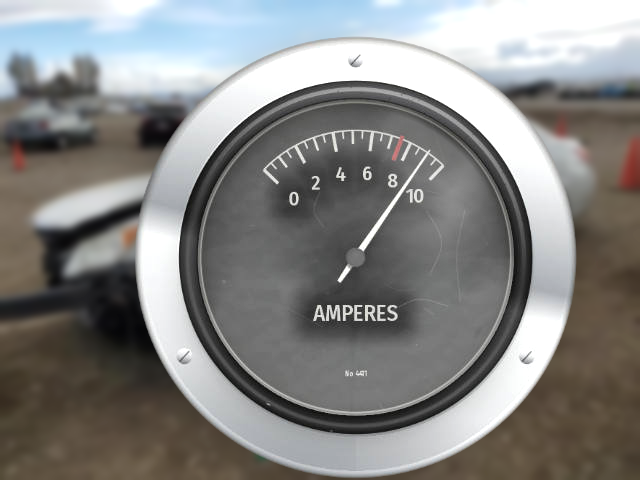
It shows 9 A
